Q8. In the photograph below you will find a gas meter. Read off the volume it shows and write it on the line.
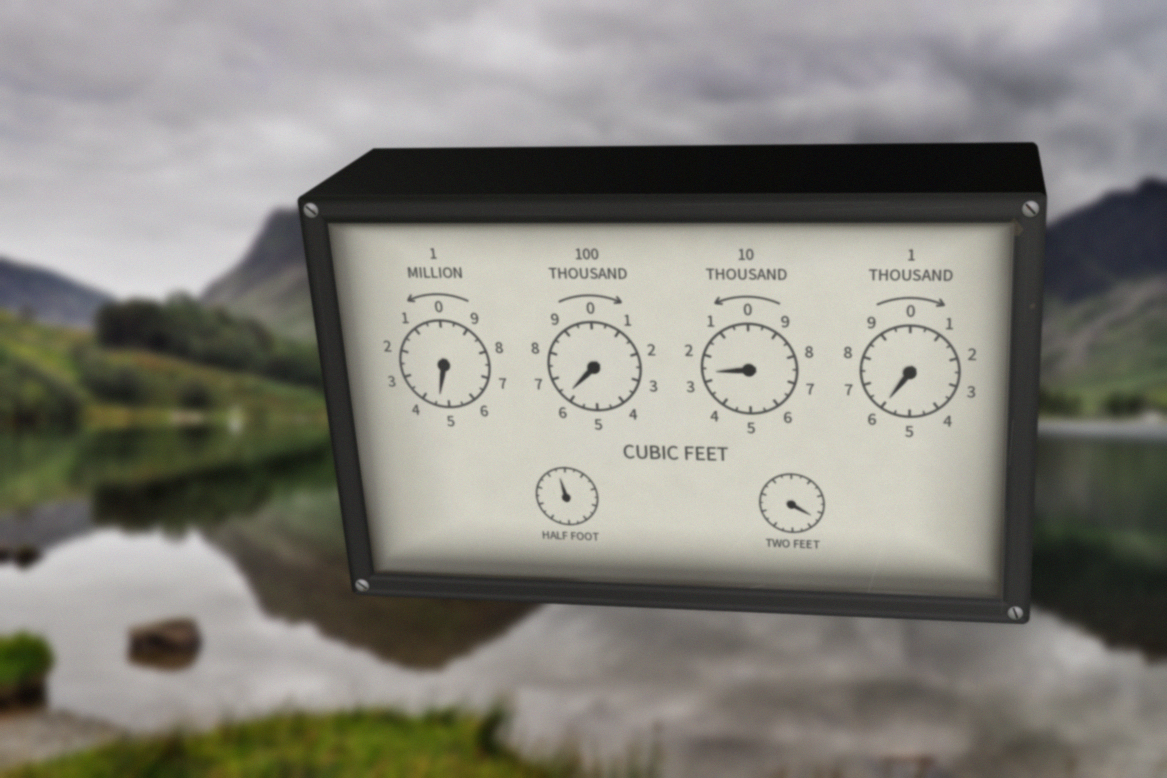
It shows 462600 ft³
